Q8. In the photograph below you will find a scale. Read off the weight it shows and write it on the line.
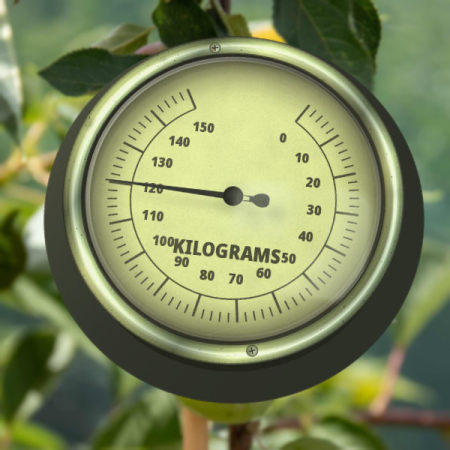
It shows 120 kg
